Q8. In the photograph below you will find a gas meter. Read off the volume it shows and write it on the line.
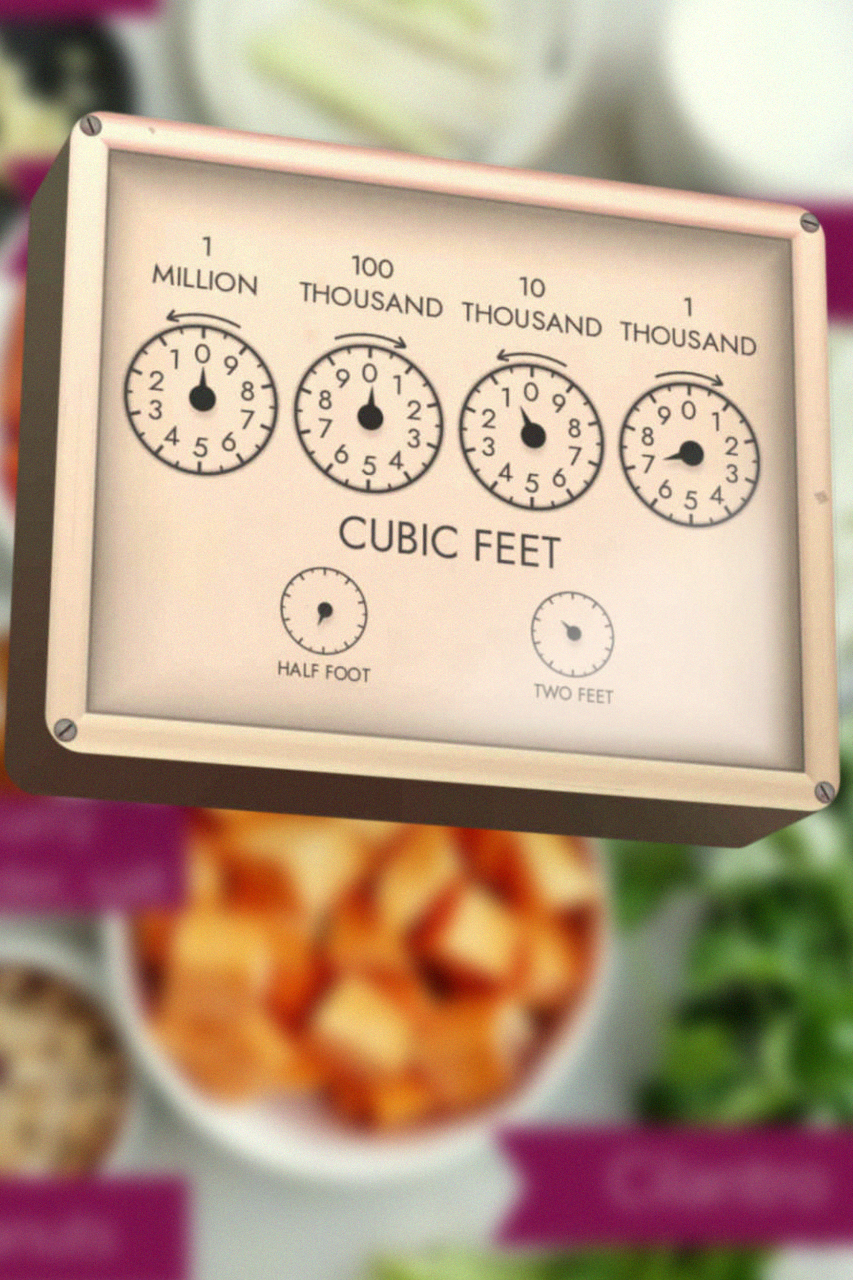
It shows 700 ft³
